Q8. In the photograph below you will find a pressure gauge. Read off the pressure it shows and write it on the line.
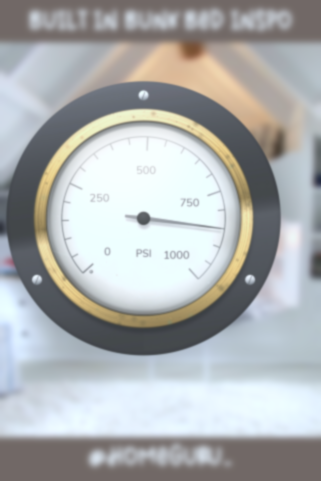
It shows 850 psi
